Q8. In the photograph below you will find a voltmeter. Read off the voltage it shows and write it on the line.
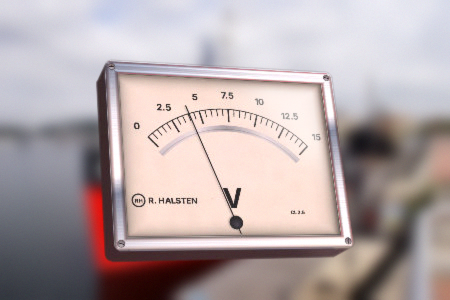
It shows 4 V
